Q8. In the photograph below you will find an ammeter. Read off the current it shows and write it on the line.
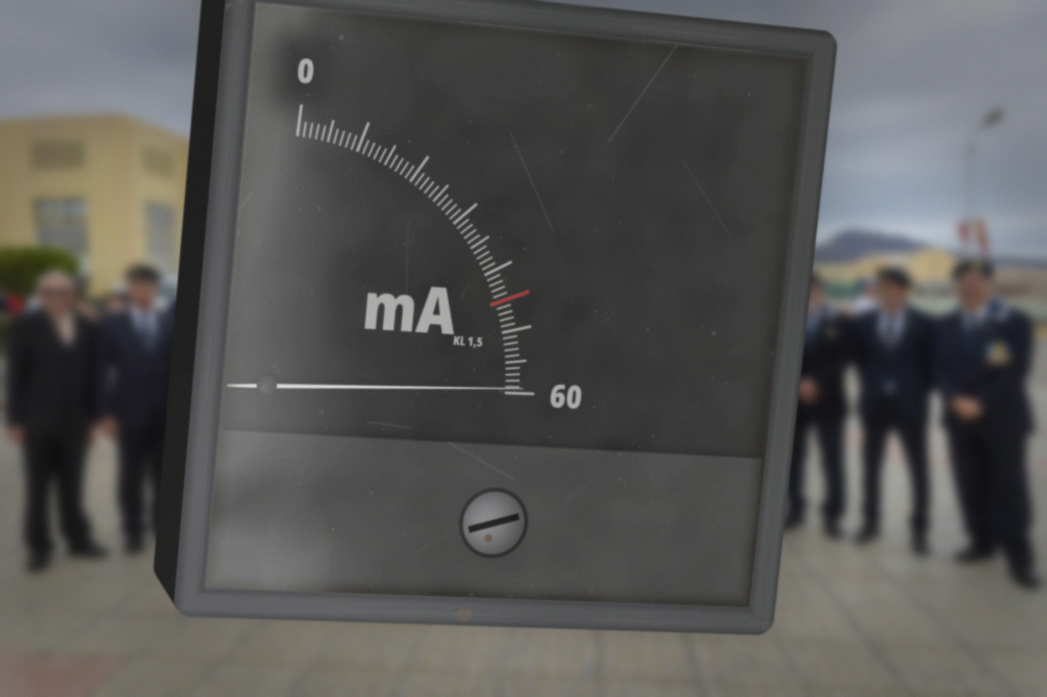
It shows 59 mA
